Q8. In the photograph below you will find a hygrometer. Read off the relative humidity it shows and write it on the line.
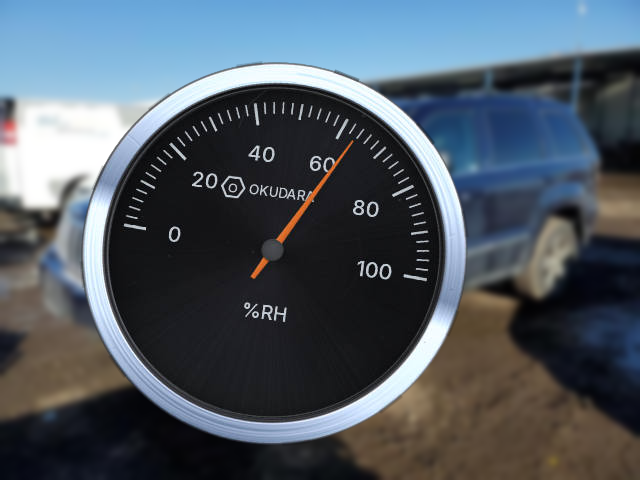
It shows 64 %
